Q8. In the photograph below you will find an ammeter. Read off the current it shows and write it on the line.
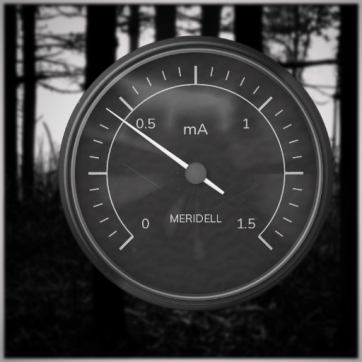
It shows 0.45 mA
